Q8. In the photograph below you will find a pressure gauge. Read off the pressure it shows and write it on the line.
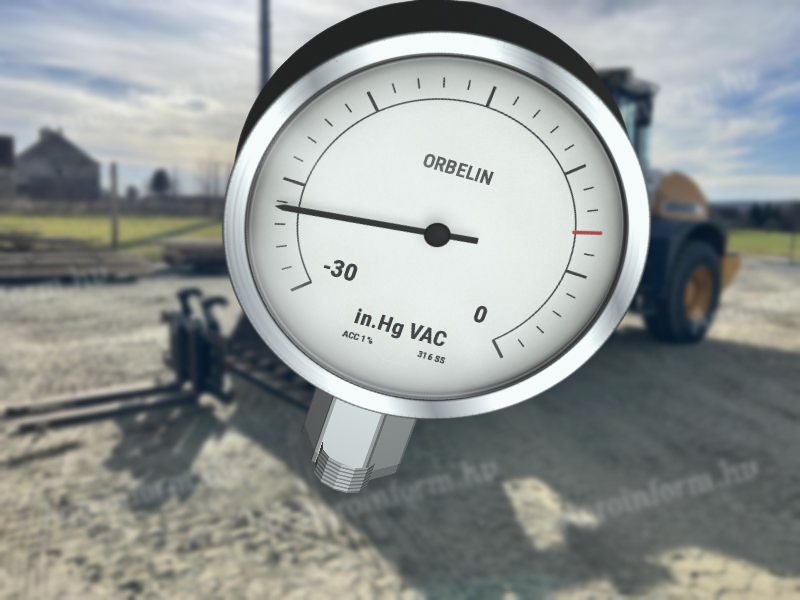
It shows -26 inHg
